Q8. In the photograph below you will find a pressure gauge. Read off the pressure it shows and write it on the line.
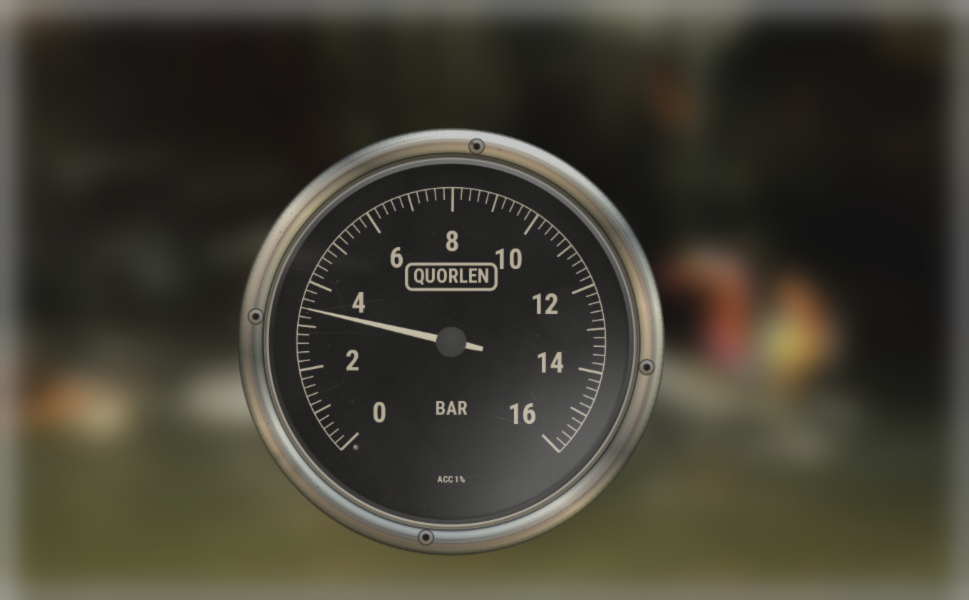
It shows 3.4 bar
